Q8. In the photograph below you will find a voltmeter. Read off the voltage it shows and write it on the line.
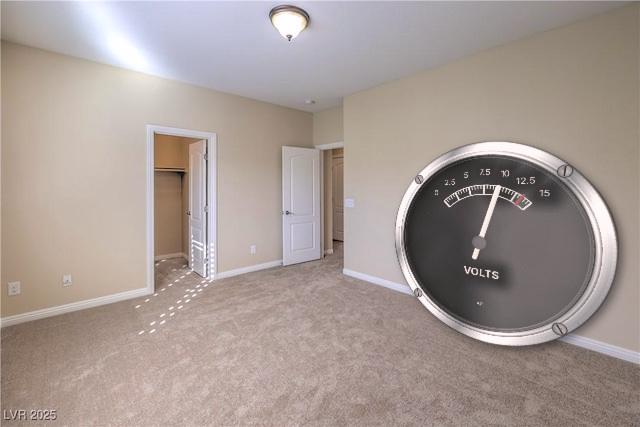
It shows 10 V
